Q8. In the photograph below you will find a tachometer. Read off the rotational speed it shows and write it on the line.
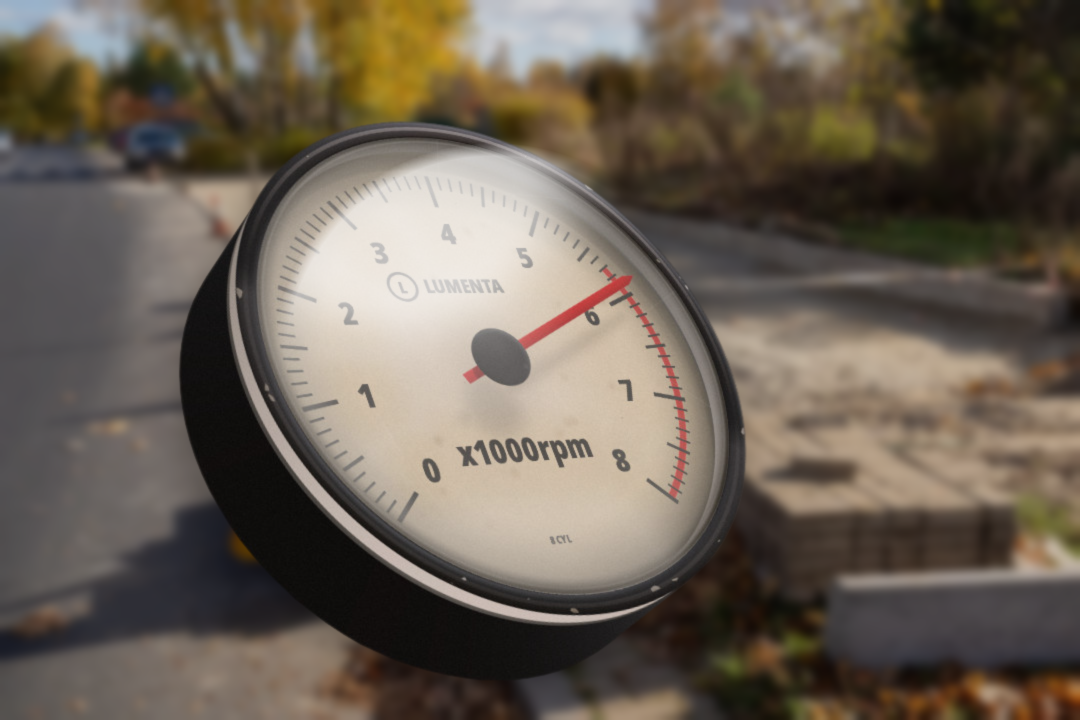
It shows 5900 rpm
